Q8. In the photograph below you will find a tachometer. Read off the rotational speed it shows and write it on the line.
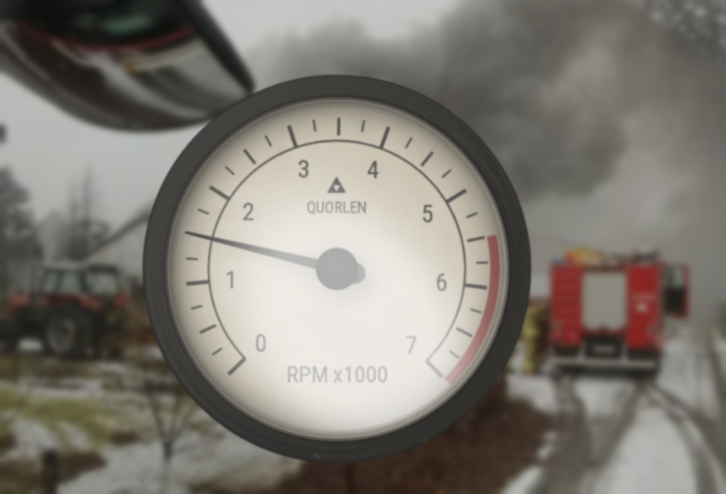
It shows 1500 rpm
